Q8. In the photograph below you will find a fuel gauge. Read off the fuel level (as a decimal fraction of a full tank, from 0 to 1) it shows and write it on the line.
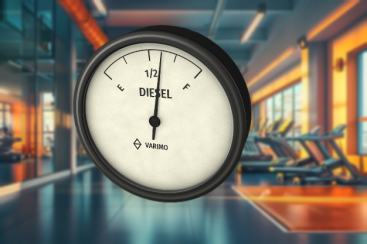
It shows 0.625
